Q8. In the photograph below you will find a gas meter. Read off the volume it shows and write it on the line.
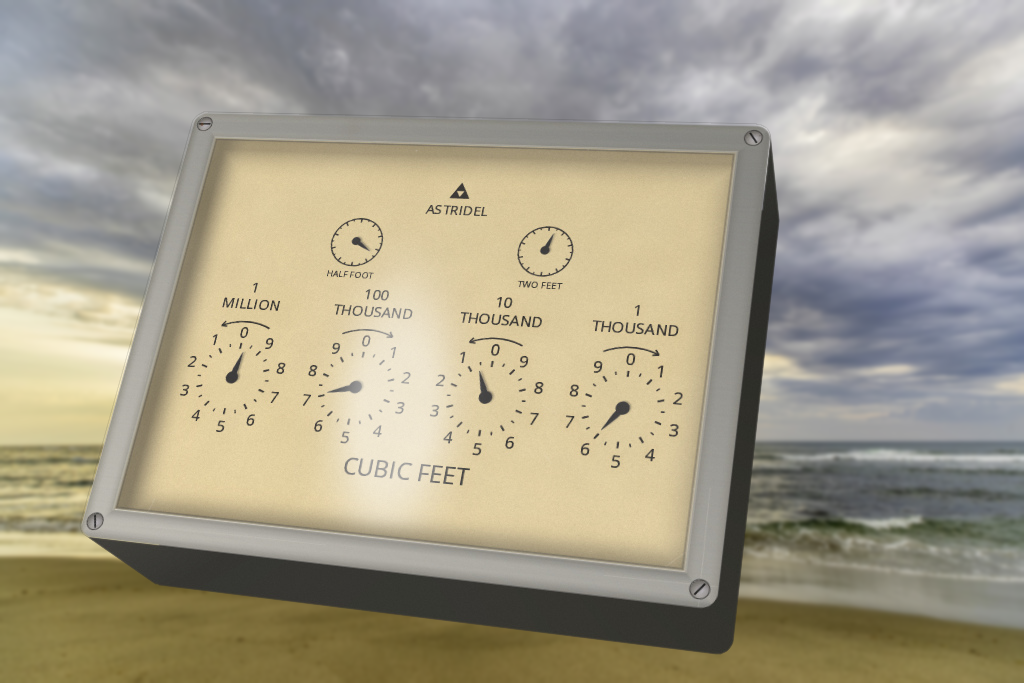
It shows 970600 ft³
